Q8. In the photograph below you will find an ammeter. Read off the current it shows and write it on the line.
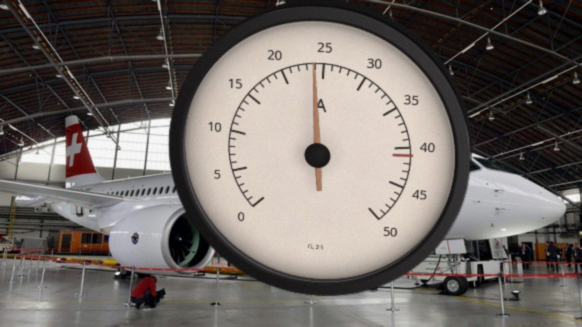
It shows 24 A
